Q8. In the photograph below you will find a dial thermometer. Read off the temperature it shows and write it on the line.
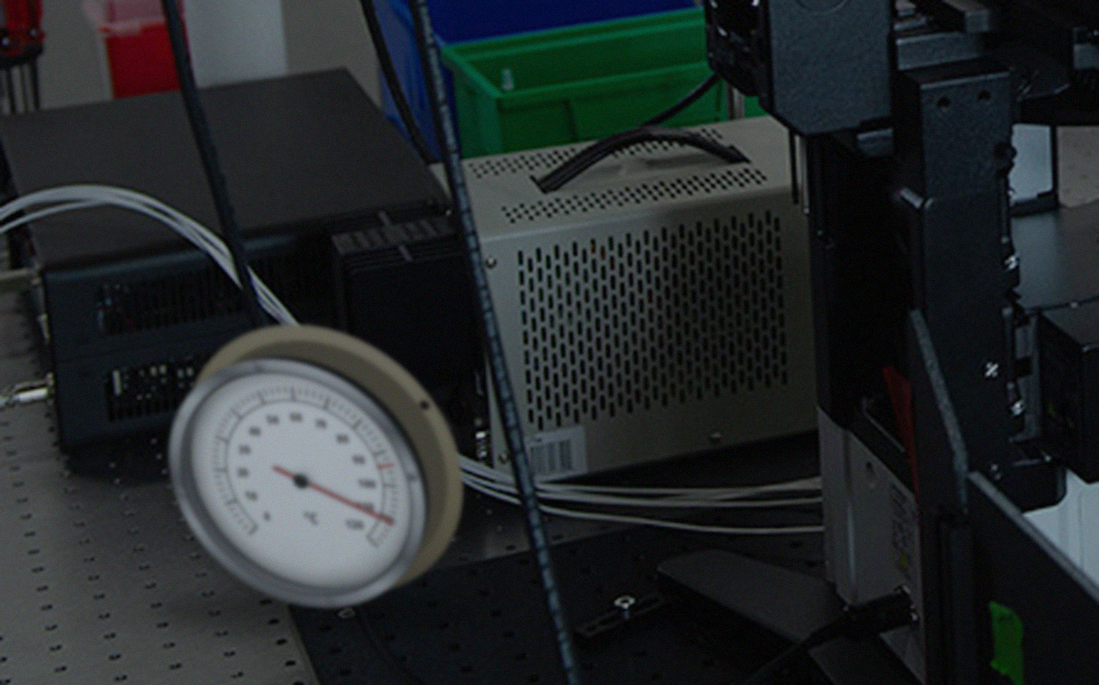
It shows 110 °C
